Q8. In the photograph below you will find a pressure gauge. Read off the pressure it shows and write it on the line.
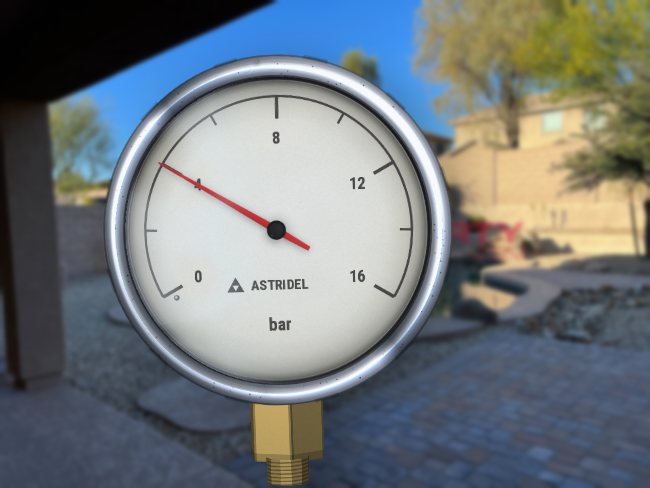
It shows 4 bar
